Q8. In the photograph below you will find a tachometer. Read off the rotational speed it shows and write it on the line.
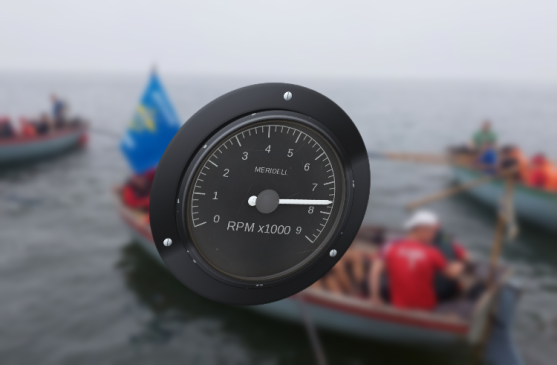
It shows 7600 rpm
